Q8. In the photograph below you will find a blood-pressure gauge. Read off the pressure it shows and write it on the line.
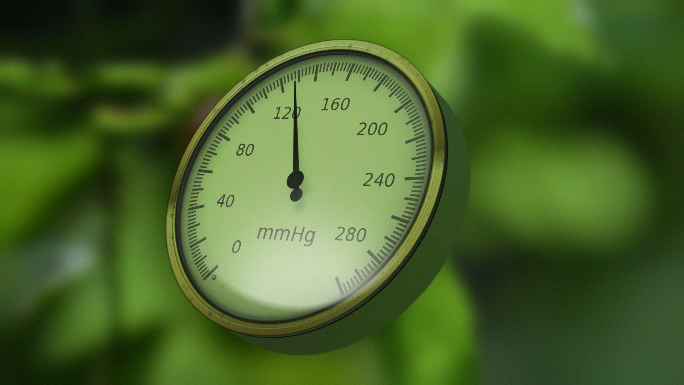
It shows 130 mmHg
